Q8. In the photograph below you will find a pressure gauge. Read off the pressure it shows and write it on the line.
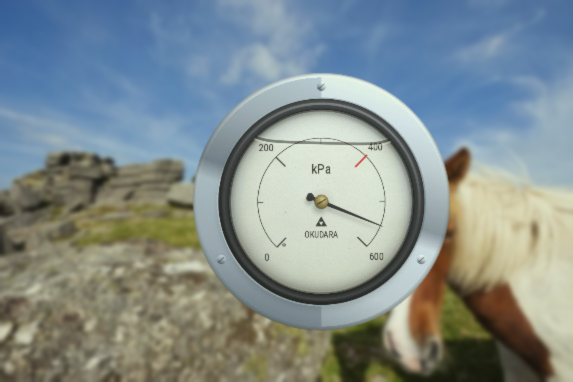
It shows 550 kPa
